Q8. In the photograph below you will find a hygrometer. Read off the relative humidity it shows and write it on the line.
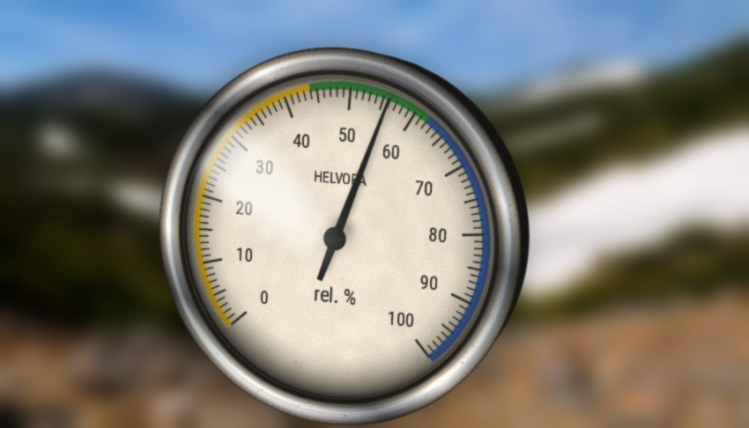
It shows 56 %
